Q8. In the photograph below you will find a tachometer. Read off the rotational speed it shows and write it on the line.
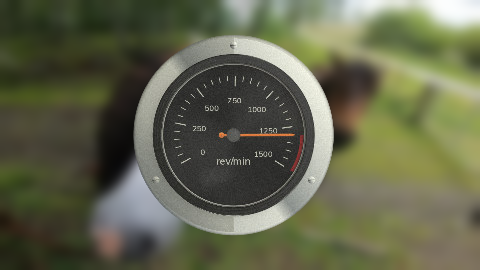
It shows 1300 rpm
